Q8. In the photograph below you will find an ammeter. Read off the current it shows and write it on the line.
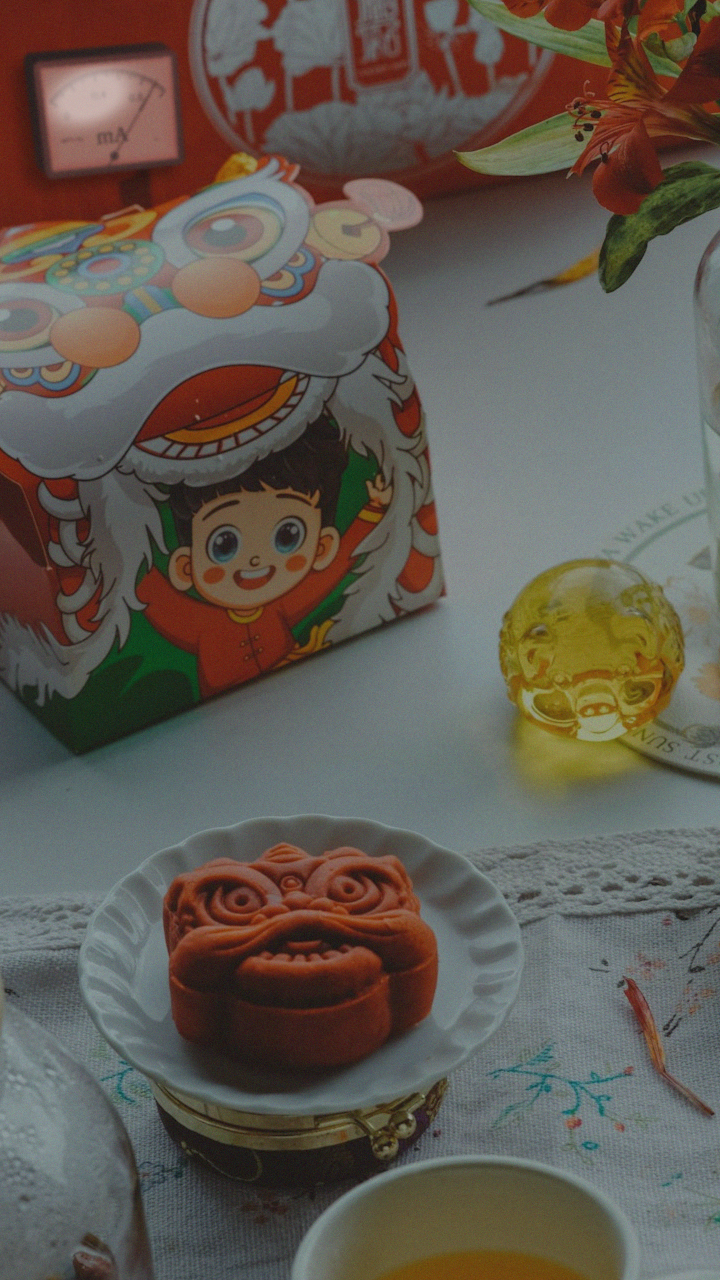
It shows 0.9 mA
